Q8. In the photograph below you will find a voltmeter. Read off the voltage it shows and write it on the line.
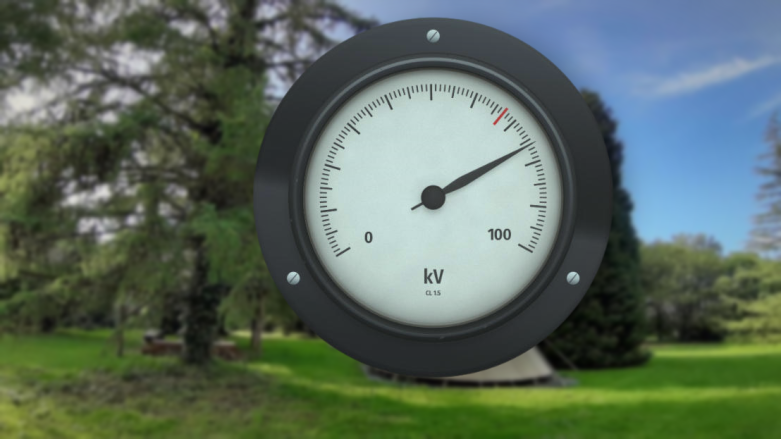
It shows 76 kV
